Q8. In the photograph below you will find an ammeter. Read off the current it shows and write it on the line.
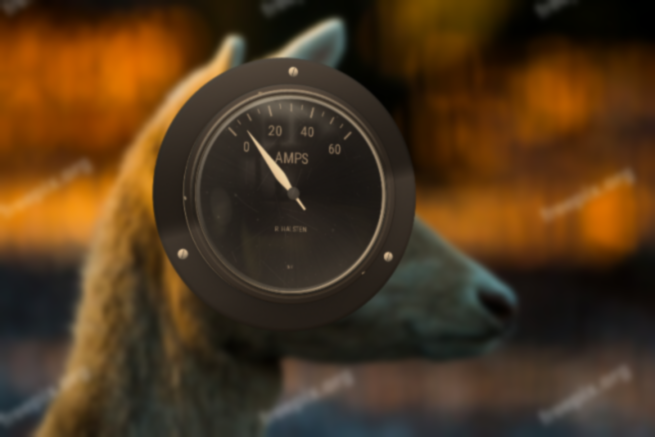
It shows 5 A
